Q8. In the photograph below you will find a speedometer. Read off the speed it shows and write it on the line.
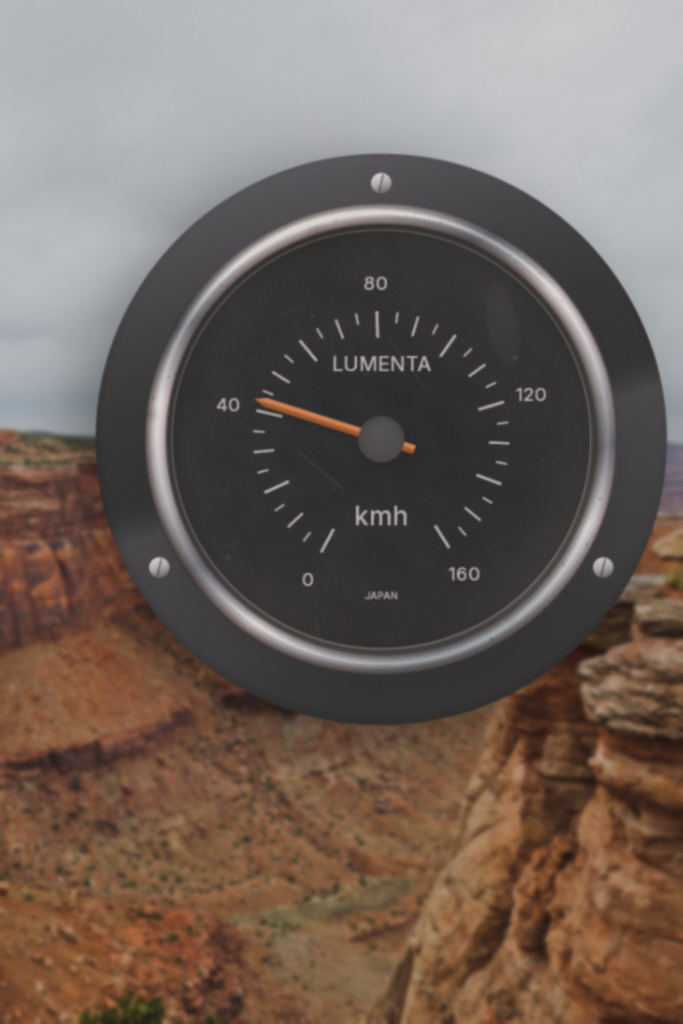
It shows 42.5 km/h
